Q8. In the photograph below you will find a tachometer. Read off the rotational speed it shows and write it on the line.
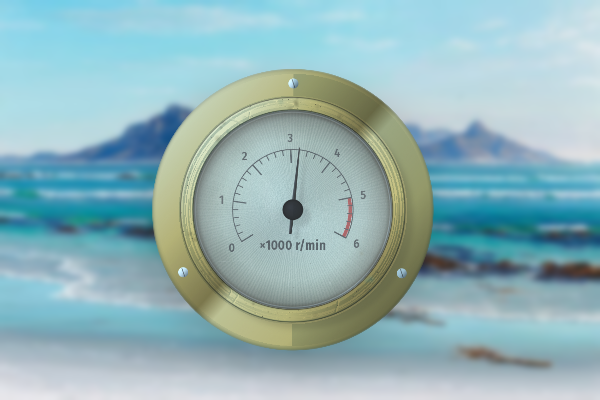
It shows 3200 rpm
